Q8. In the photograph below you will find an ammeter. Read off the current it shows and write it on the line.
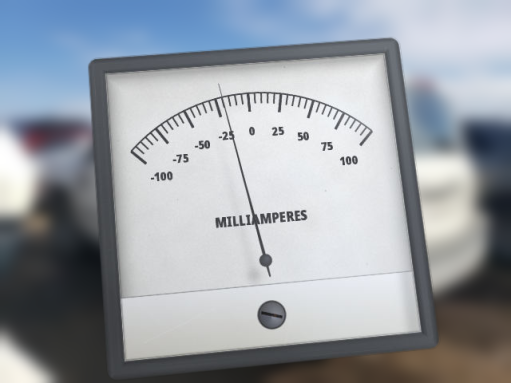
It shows -20 mA
